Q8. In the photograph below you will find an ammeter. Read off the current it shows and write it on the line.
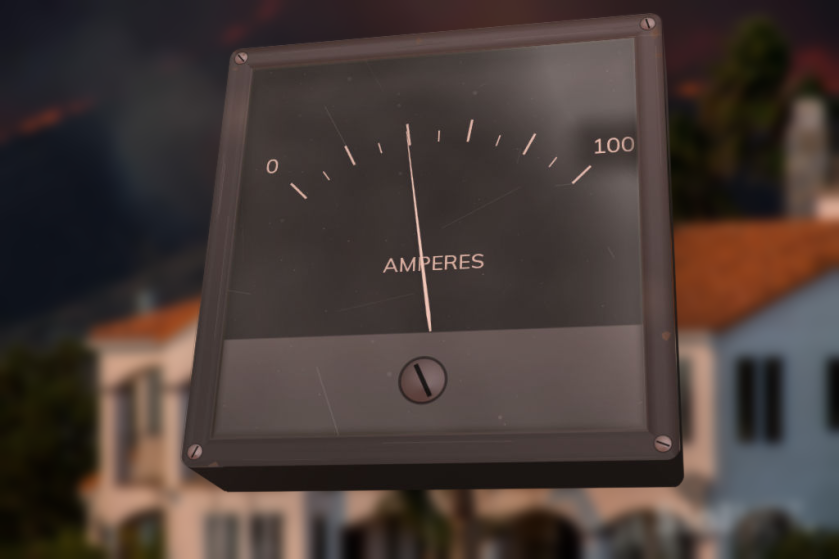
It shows 40 A
